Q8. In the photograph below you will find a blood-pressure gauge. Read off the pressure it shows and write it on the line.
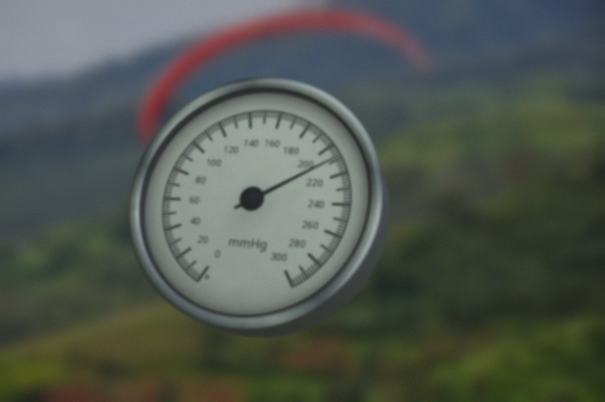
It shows 210 mmHg
